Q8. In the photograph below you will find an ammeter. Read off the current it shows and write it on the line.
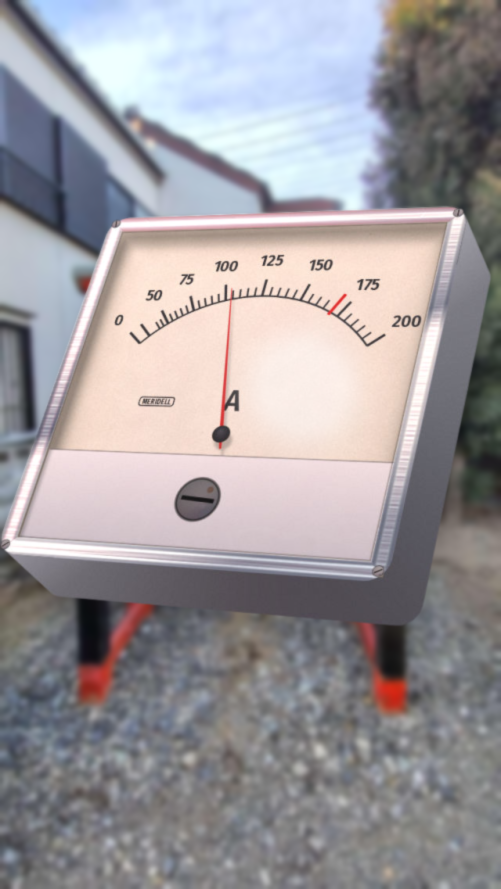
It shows 105 A
